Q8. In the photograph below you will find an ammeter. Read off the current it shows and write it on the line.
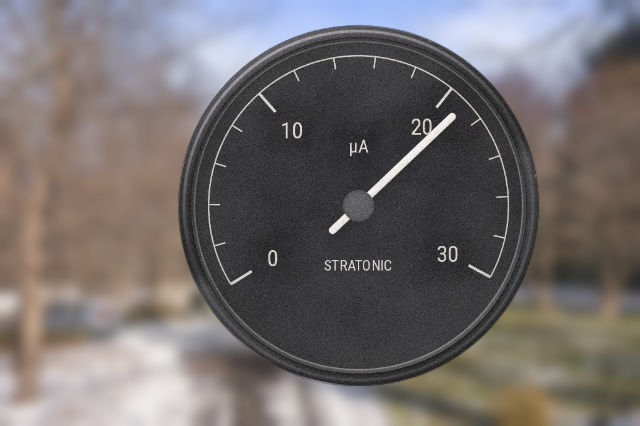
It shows 21 µA
